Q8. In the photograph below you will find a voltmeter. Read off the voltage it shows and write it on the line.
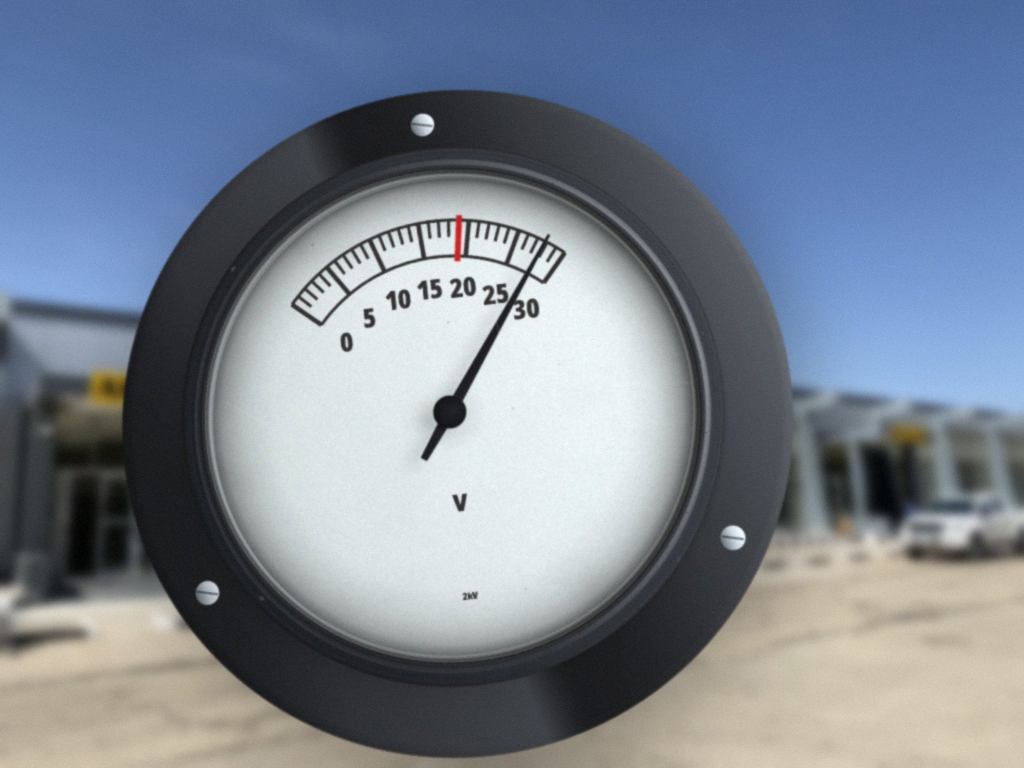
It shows 28 V
